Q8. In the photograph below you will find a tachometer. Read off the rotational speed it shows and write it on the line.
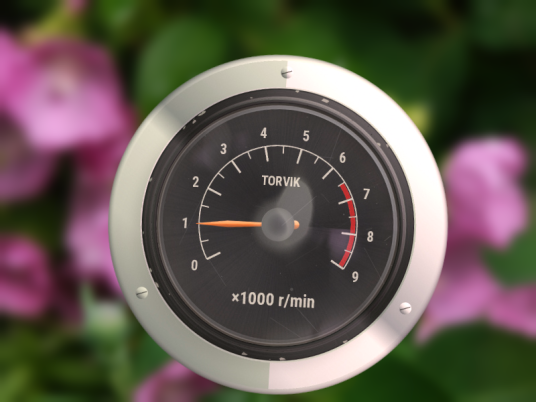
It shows 1000 rpm
